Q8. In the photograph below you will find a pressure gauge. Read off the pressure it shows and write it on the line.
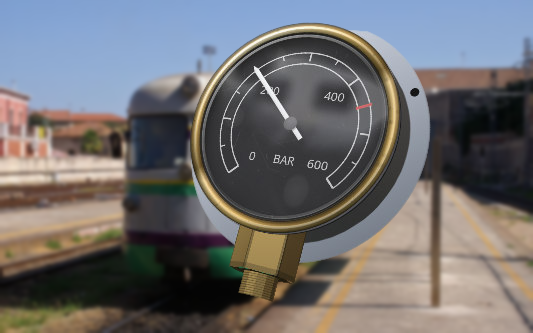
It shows 200 bar
